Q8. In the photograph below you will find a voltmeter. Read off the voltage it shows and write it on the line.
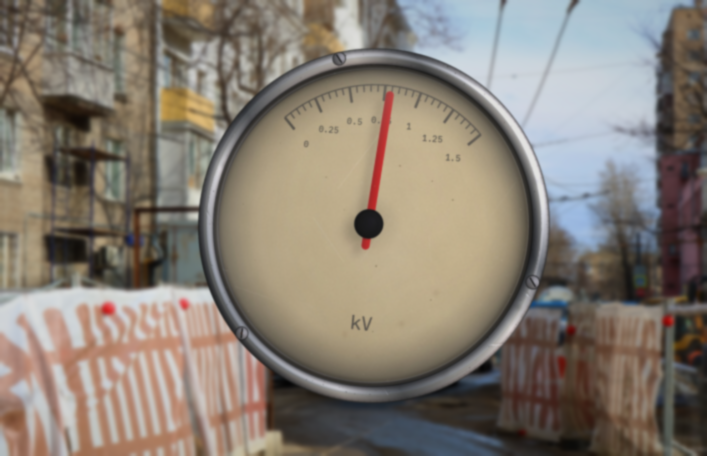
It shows 0.8 kV
